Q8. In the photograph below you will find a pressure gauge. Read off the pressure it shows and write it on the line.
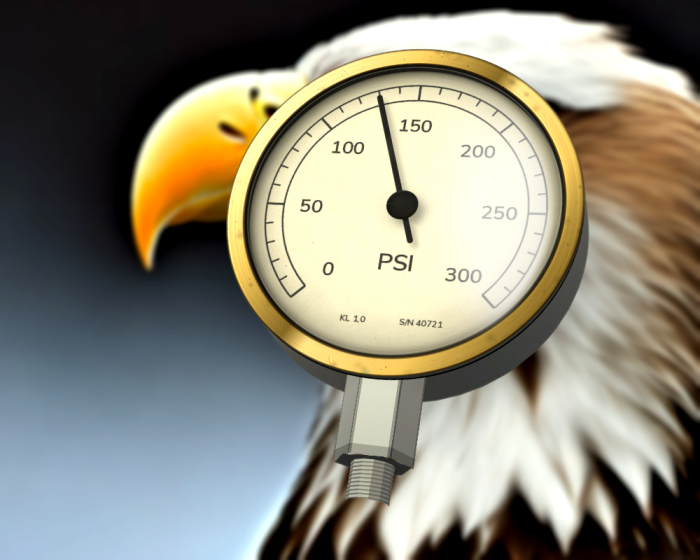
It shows 130 psi
